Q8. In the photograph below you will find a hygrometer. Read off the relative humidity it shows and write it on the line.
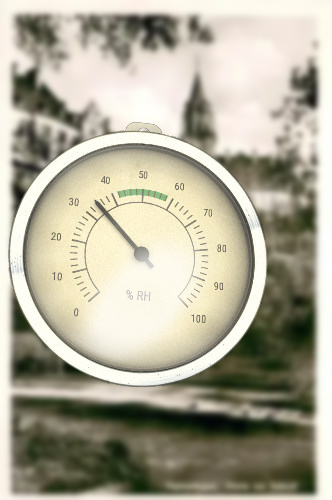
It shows 34 %
